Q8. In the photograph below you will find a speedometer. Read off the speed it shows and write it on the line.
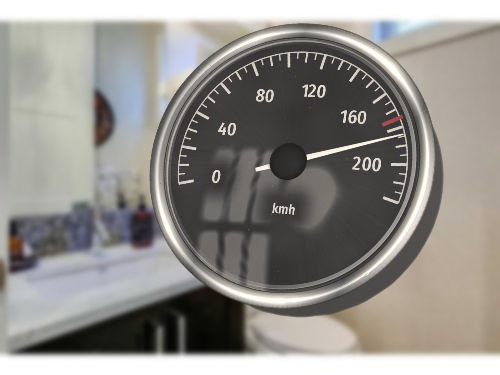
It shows 185 km/h
